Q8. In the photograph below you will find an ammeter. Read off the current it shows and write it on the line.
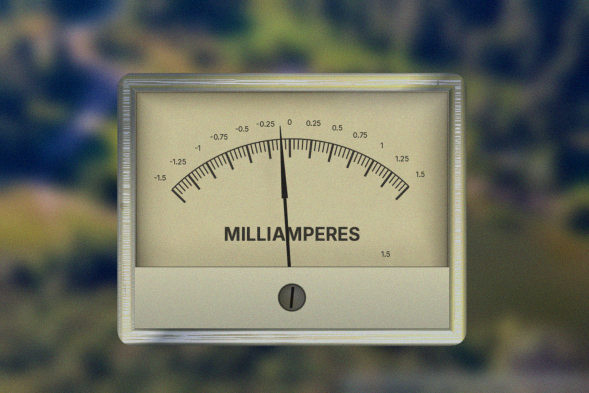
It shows -0.1 mA
